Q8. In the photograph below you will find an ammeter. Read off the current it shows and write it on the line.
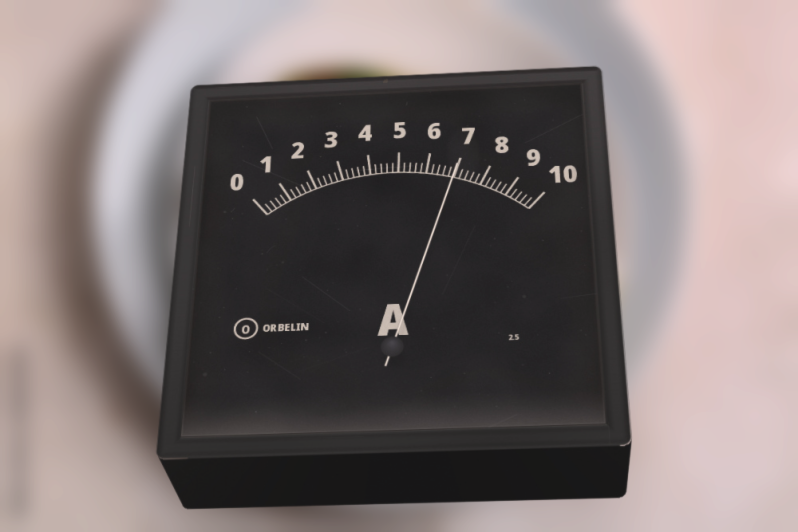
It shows 7 A
